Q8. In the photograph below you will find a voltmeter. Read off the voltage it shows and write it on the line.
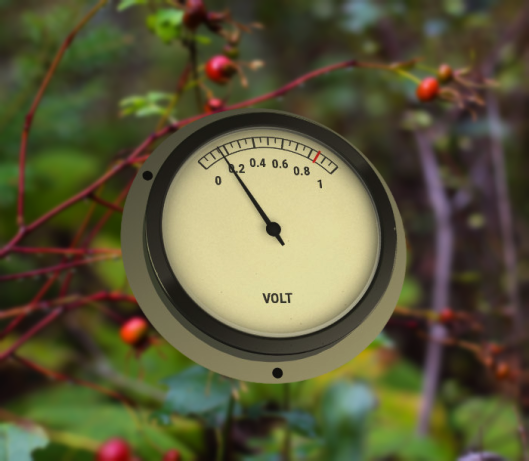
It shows 0.15 V
